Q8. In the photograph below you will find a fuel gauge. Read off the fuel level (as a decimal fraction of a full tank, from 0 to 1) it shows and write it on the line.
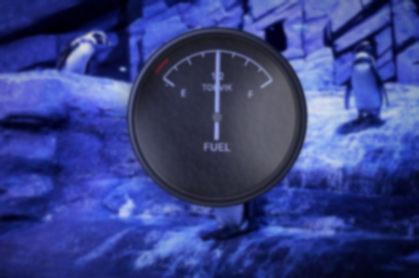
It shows 0.5
